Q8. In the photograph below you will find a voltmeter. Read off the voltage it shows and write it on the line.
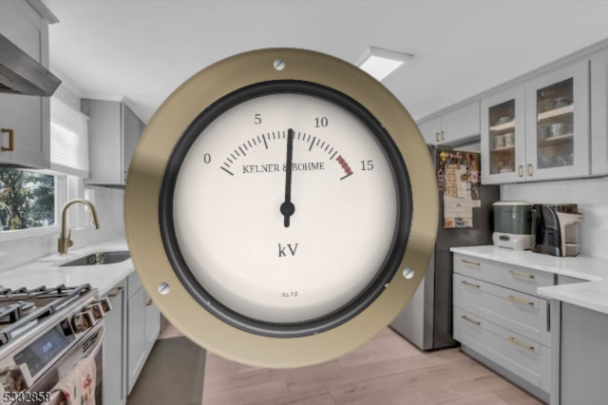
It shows 7.5 kV
